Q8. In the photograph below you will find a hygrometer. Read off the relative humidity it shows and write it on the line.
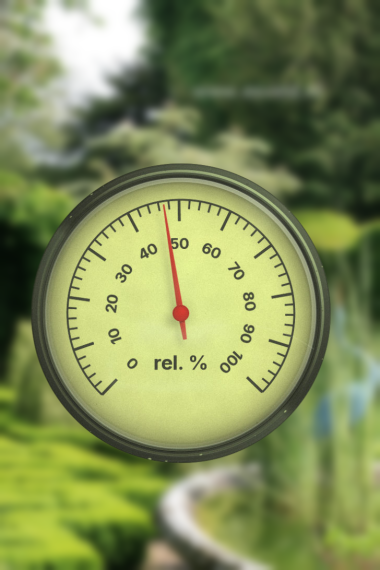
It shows 47 %
